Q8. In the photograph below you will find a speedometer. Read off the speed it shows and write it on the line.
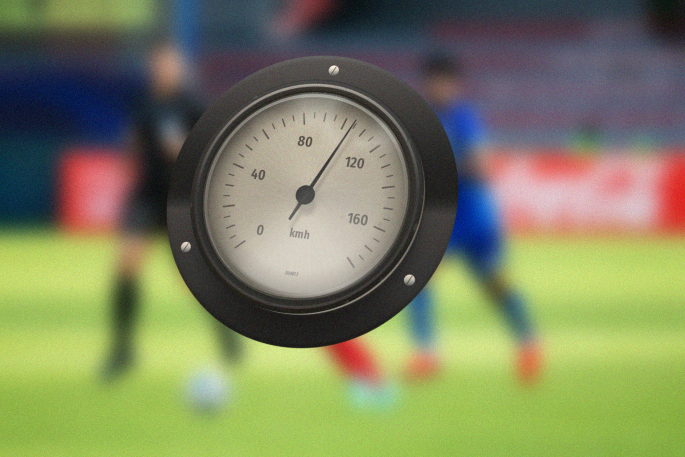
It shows 105 km/h
